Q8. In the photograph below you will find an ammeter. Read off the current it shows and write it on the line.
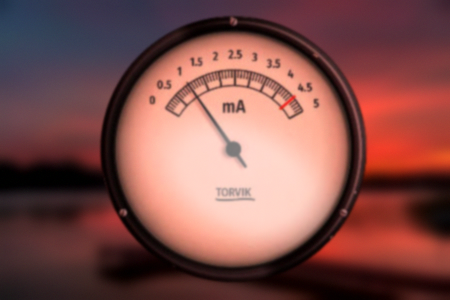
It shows 1 mA
